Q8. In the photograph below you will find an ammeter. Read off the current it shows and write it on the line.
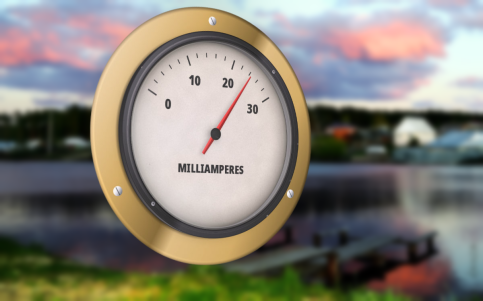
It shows 24 mA
